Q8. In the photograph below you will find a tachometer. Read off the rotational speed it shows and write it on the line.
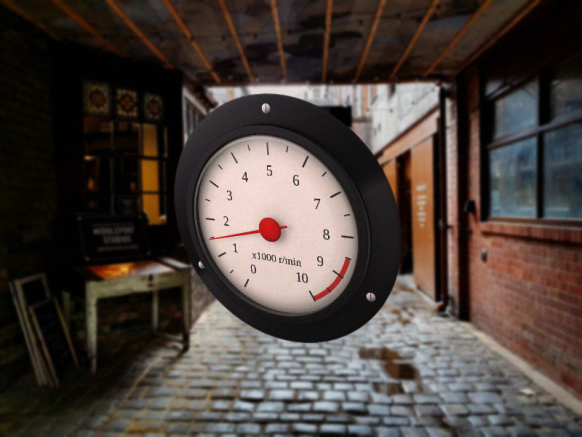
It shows 1500 rpm
